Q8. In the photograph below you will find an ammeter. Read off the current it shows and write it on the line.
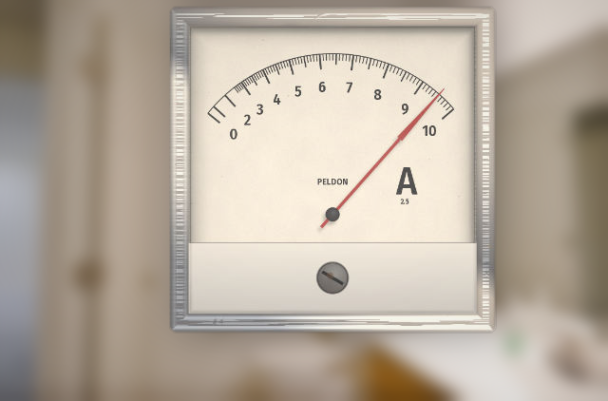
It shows 9.5 A
